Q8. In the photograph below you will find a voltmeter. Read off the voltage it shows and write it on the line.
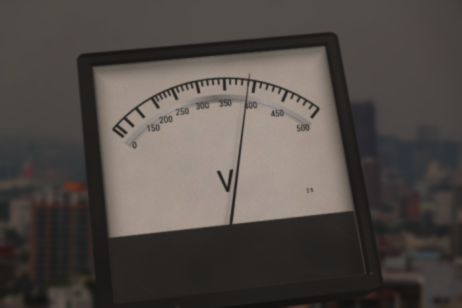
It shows 390 V
